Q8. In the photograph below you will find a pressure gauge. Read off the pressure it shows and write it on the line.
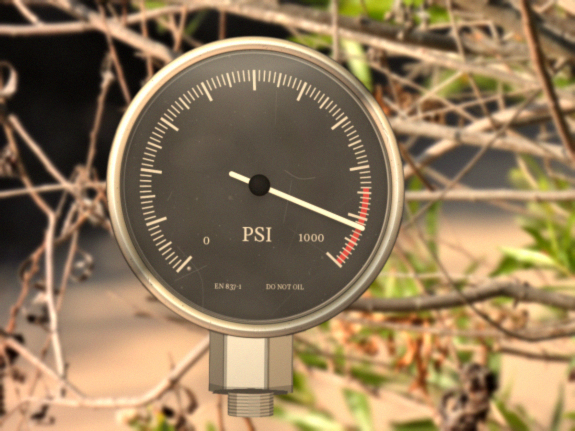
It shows 920 psi
